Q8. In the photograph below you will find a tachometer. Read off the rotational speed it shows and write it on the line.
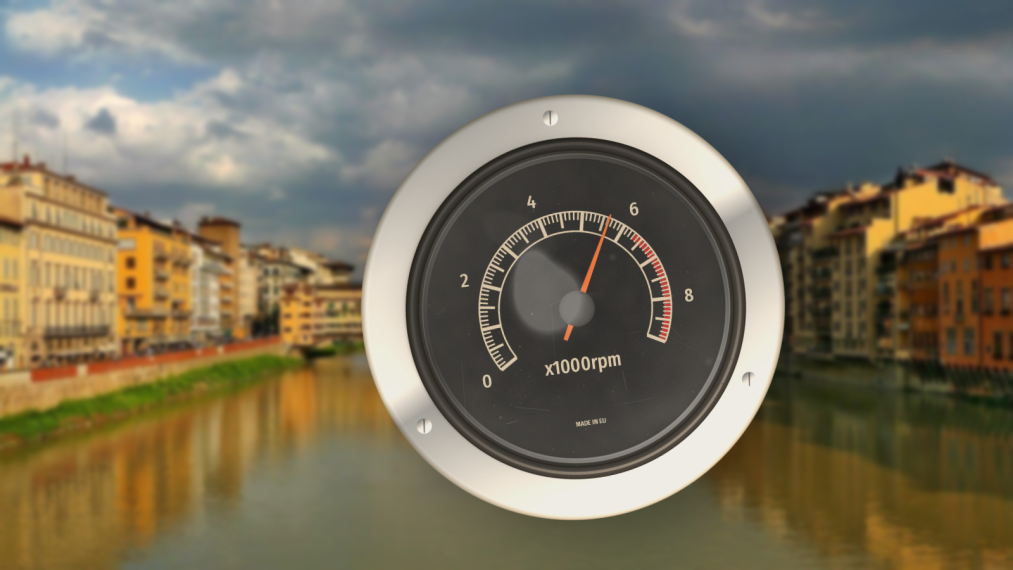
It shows 5600 rpm
